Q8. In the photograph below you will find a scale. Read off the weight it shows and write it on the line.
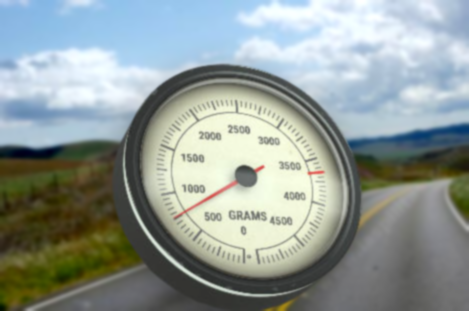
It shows 750 g
